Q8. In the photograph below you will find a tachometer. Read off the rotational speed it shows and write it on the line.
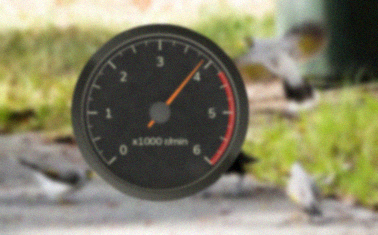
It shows 3875 rpm
